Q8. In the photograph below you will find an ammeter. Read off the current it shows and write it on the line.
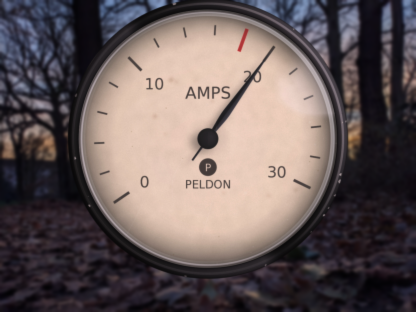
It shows 20 A
